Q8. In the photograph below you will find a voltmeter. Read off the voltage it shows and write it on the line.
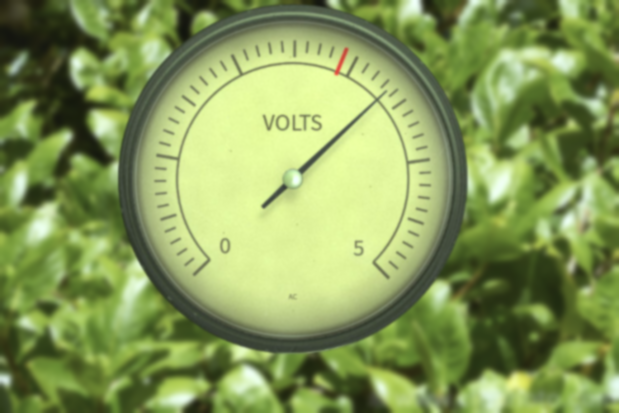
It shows 3.35 V
